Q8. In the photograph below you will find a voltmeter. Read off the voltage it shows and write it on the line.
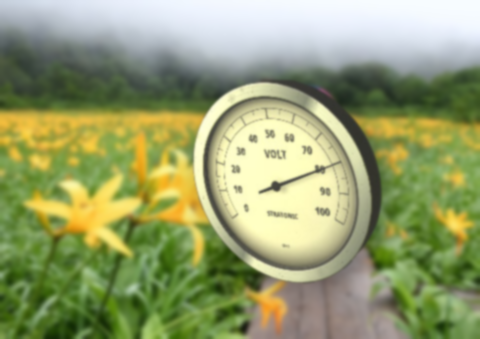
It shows 80 V
